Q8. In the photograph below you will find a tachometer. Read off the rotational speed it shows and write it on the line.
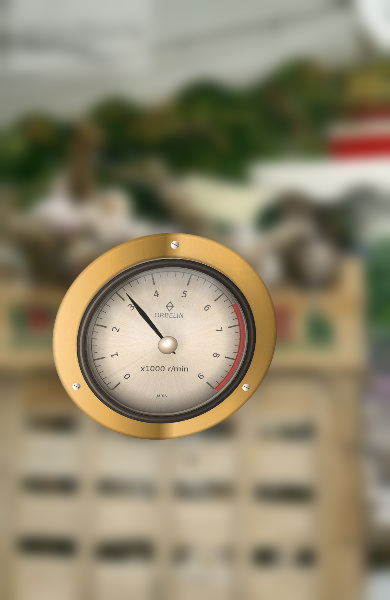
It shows 3200 rpm
